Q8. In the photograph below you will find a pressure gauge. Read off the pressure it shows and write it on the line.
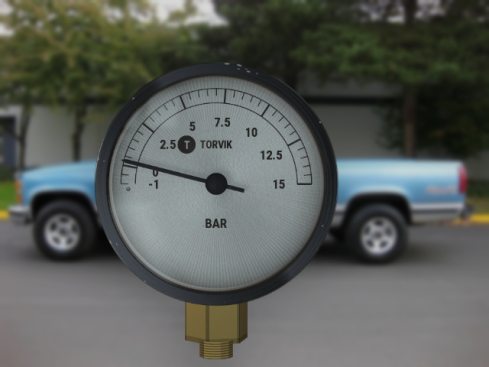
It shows 0.25 bar
